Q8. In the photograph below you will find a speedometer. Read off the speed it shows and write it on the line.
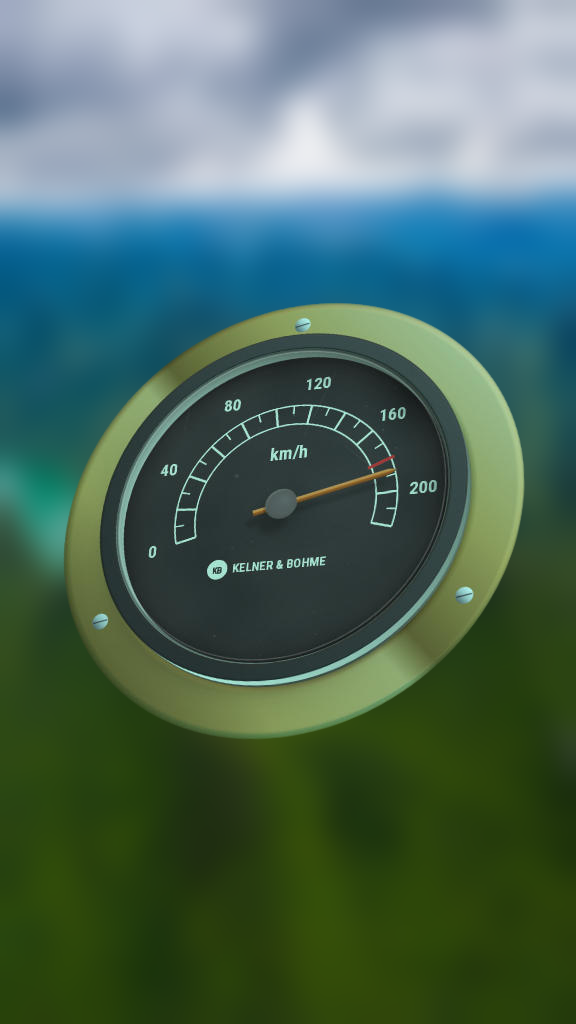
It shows 190 km/h
